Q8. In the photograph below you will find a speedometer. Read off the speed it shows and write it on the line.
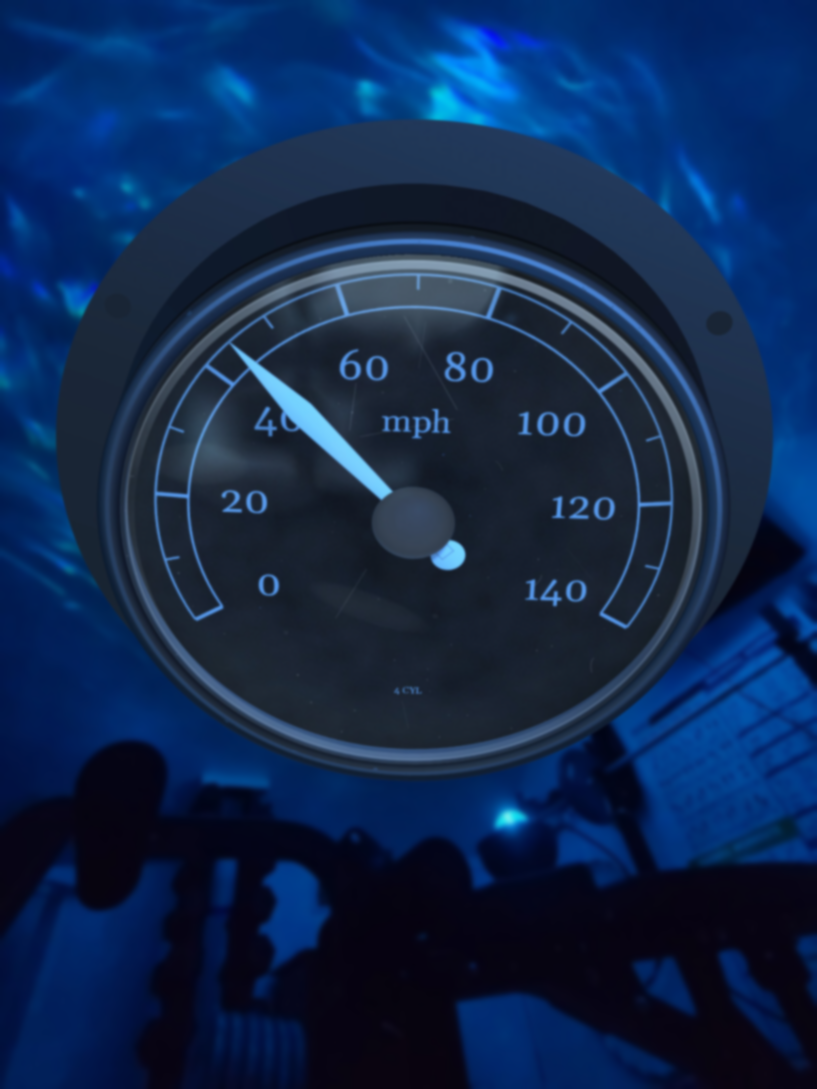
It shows 45 mph
